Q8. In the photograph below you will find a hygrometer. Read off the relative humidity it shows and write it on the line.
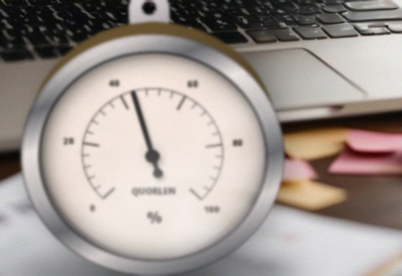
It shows 44 %
